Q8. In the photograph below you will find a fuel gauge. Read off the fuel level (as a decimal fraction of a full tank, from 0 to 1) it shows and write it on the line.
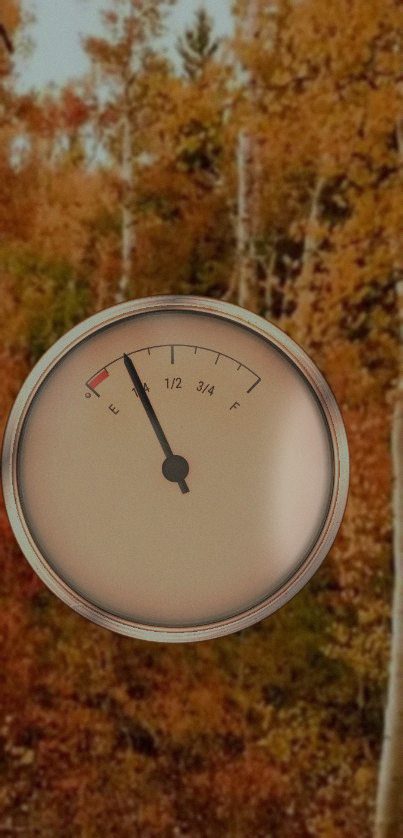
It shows 0.25
